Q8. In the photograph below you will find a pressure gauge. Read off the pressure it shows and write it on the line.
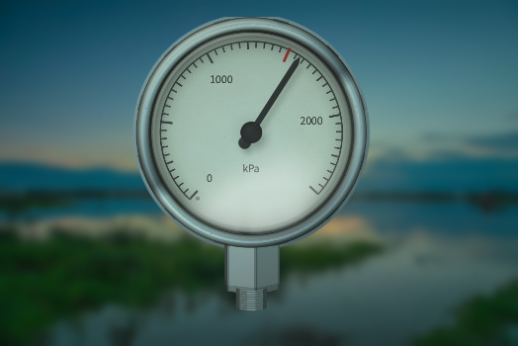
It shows 1575 kPa
